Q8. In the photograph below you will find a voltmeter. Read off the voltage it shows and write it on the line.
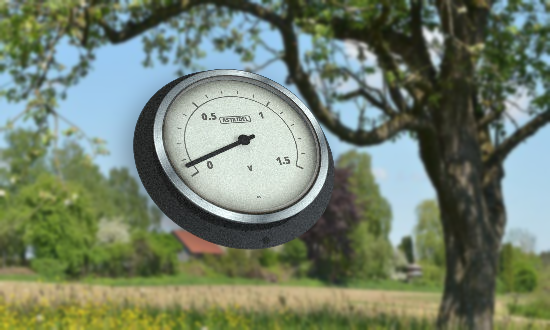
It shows 0.05 V
